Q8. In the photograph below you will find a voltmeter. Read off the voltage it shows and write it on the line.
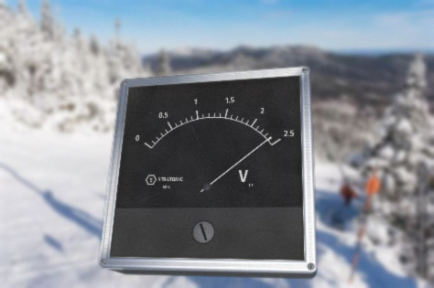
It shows 2.4 V
